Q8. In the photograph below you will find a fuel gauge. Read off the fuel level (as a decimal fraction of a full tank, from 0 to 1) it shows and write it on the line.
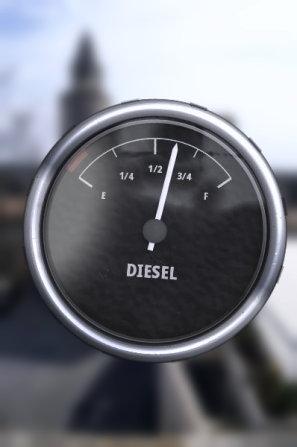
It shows 0.625
